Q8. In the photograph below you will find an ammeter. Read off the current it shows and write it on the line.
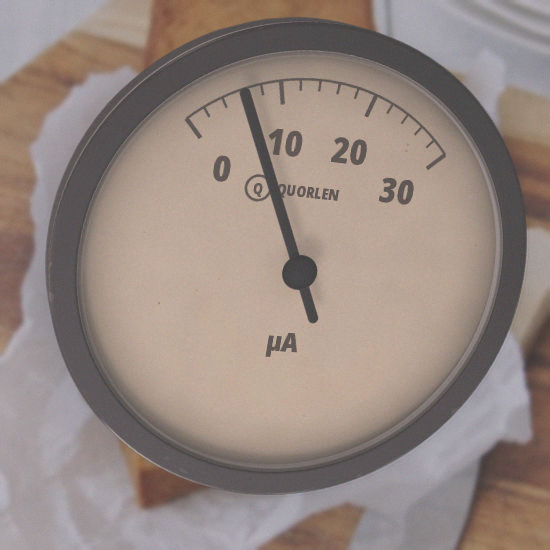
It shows 6 µA
